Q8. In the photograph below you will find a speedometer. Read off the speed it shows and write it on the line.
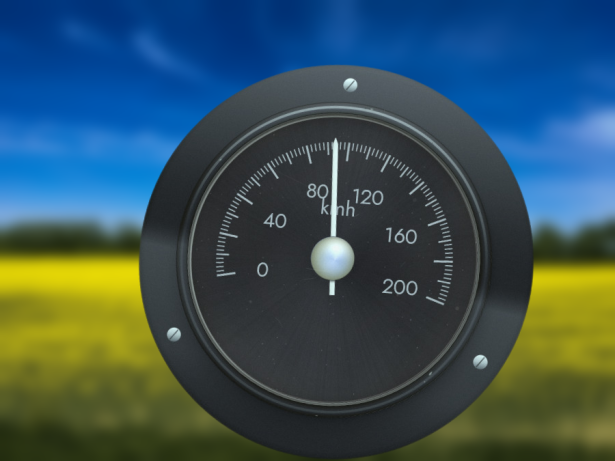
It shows 94 km/h
